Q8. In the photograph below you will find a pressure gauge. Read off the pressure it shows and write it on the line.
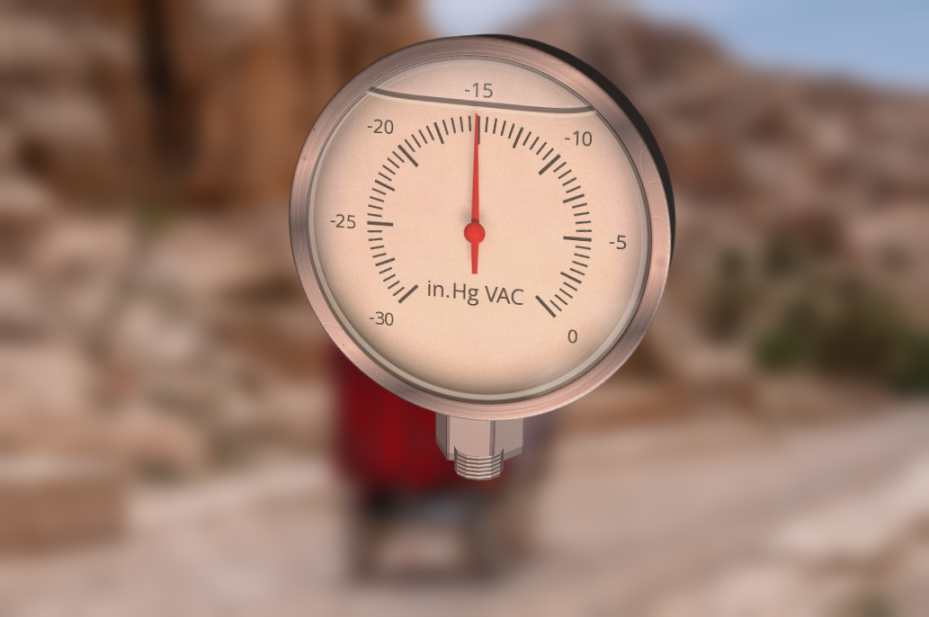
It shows -15 inHg
